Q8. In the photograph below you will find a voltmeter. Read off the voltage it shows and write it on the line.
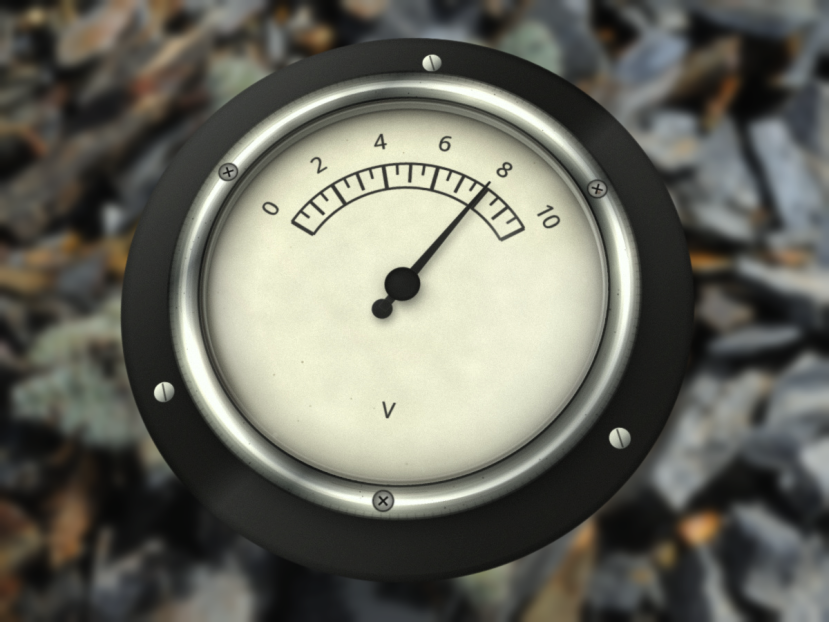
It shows 8 V
